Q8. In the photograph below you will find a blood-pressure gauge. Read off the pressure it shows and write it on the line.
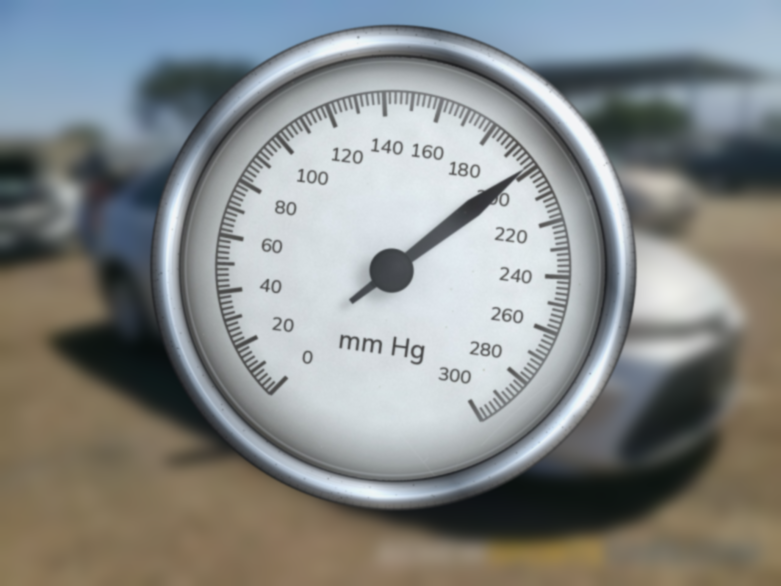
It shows 198 mmHg
